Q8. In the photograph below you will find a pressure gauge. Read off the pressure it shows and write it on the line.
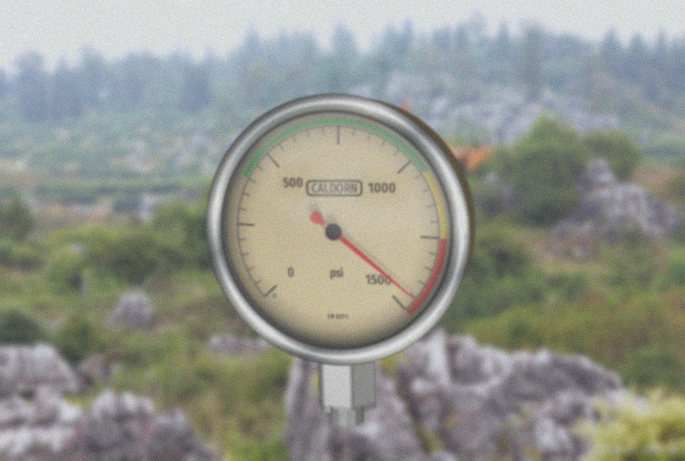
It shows 1450 psi
